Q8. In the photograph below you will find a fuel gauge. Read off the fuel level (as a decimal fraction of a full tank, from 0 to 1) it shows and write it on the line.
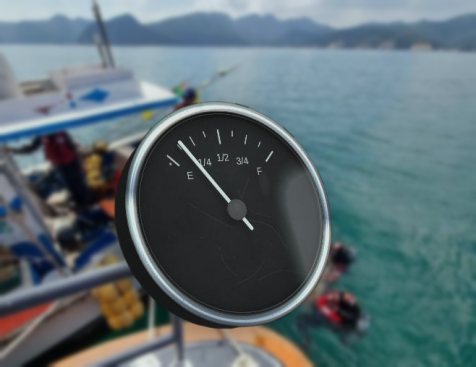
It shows 0.125
